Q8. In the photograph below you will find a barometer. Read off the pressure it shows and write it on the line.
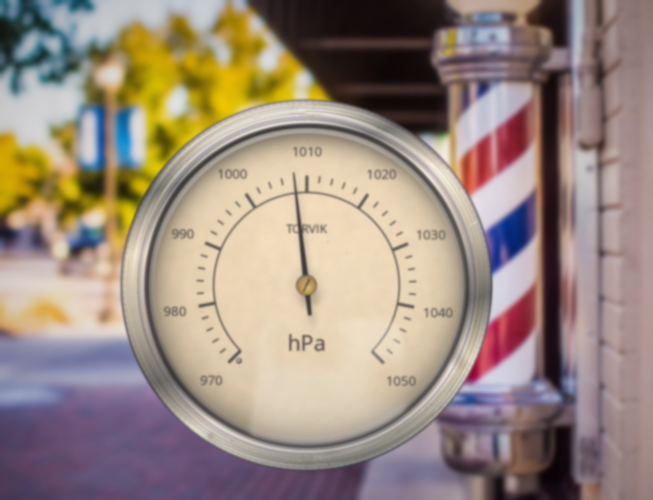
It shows 1008 hPa
